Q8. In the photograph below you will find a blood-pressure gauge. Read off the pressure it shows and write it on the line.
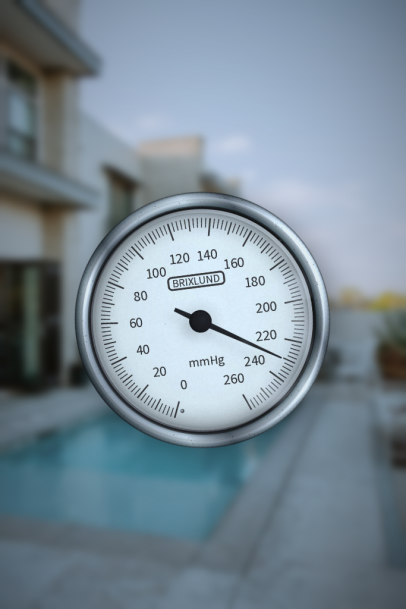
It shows 230 mmHg
